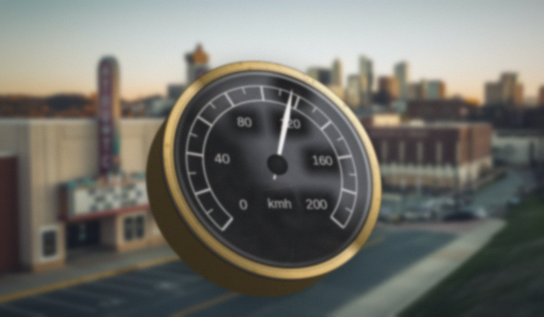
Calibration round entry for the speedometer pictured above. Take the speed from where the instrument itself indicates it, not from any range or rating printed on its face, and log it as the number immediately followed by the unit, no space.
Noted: 115km/h
